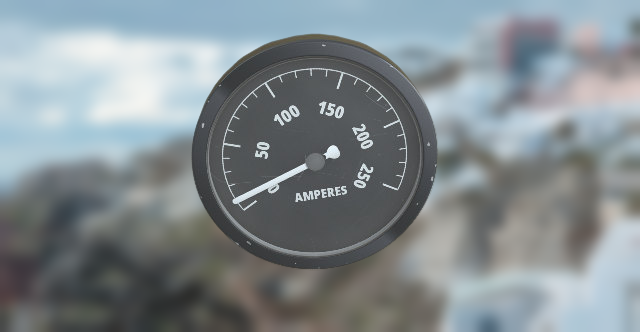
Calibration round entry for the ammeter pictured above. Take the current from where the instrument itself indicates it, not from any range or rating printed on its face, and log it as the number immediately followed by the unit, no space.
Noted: 10A
